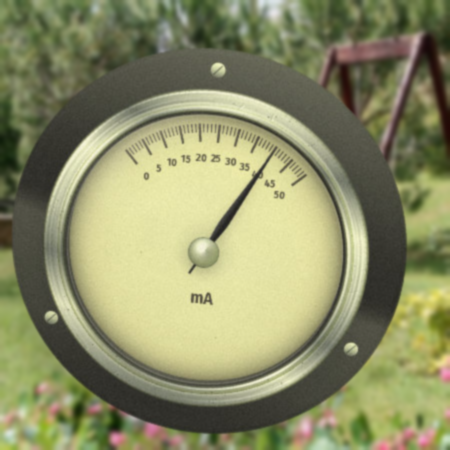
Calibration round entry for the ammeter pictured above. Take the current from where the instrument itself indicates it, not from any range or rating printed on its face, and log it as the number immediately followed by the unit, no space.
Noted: 40mA
